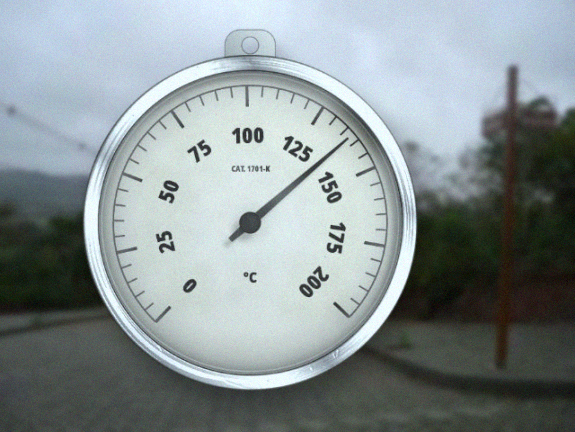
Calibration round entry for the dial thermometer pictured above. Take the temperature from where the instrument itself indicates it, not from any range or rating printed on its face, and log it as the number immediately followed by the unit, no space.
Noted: 137.5°C
